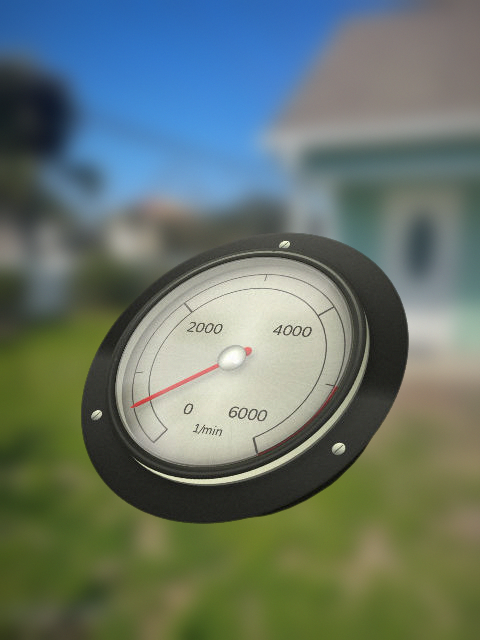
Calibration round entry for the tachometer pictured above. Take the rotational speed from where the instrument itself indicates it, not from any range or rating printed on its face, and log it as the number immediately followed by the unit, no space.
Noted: 500rpm
